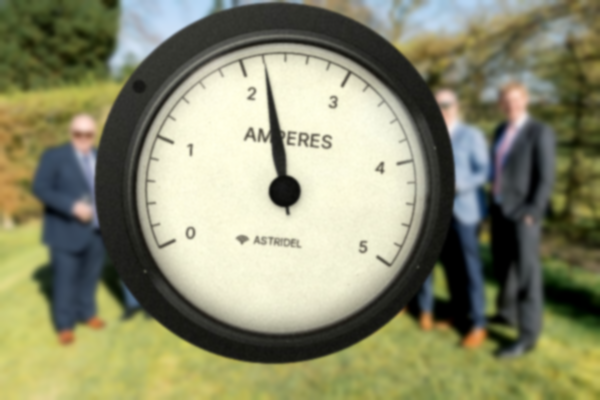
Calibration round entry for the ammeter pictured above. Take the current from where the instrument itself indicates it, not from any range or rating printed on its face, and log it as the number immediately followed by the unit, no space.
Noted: 2.2A
